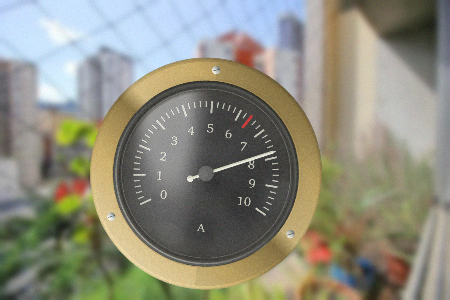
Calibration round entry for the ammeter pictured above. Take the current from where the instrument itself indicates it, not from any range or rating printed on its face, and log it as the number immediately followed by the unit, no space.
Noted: 7.8A
